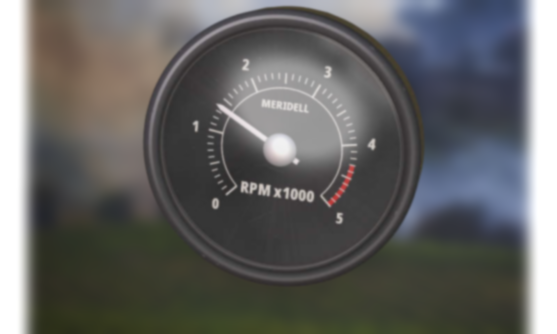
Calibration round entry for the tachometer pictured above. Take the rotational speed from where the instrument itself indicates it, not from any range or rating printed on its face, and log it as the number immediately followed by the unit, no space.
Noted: 1400rpm
